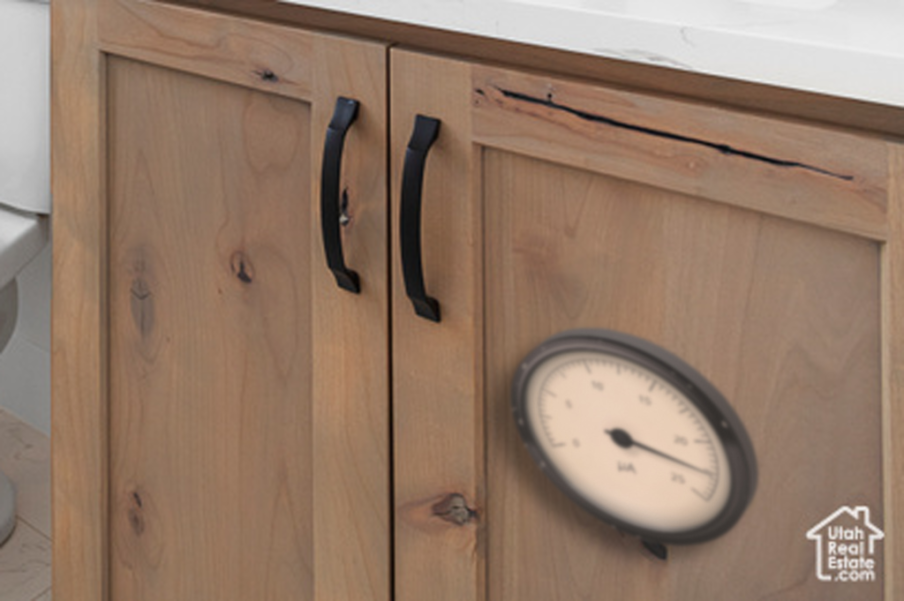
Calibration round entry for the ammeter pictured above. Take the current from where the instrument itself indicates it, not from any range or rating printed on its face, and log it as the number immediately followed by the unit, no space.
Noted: 22.5µA
